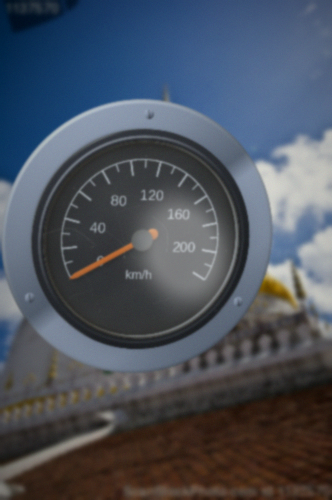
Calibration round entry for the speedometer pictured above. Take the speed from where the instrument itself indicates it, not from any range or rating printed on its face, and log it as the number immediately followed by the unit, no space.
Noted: 0km/h
